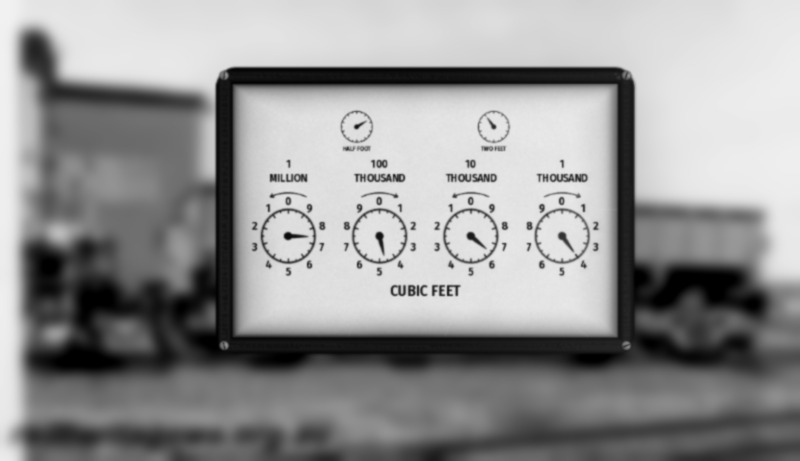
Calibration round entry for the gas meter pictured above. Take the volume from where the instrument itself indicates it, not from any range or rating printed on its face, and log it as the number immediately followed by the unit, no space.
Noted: 746400ft³
